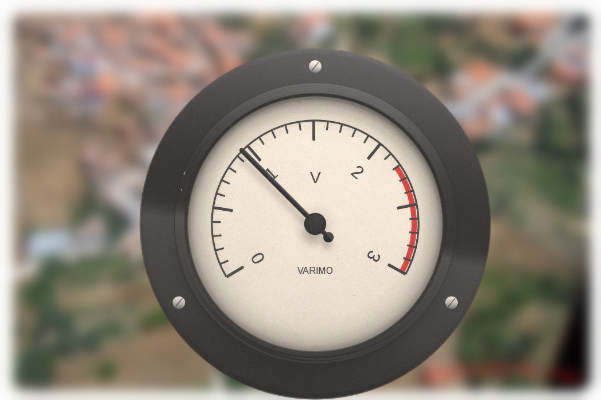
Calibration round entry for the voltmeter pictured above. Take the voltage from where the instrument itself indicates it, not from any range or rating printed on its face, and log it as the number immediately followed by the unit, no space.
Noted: 0.95V
